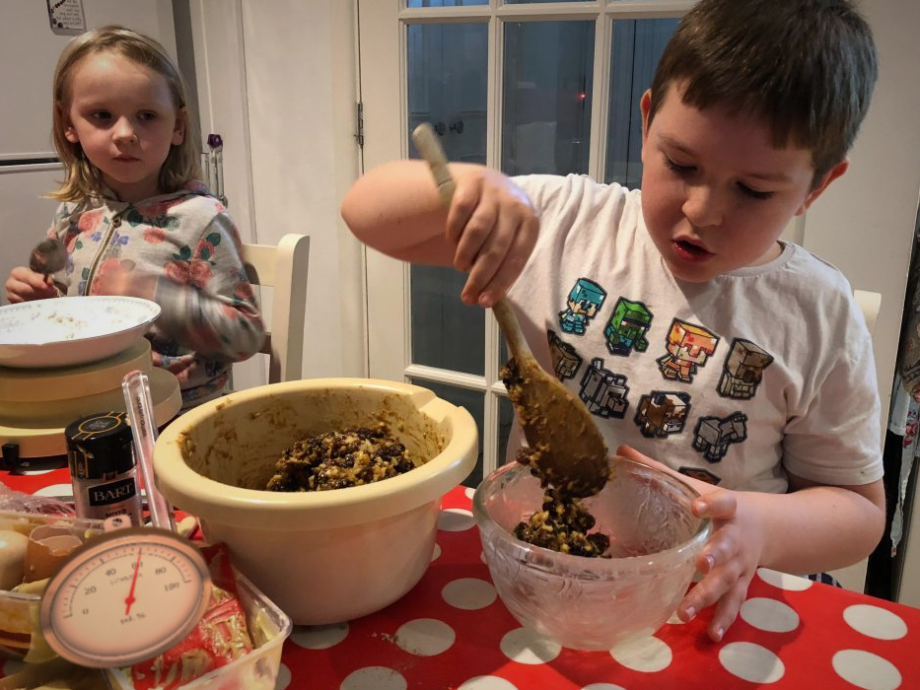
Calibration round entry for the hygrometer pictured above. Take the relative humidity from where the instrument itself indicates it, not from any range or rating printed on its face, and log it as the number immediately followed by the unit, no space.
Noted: 60%
